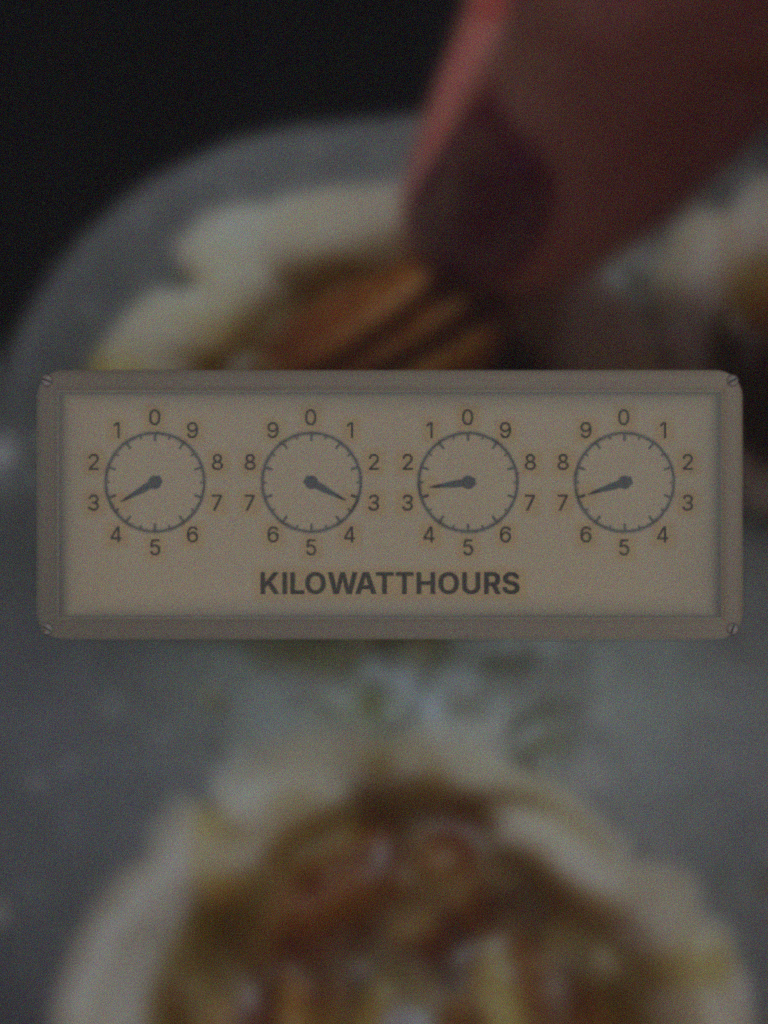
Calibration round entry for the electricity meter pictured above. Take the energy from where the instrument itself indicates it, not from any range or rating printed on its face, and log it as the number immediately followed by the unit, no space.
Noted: 3327kWh
